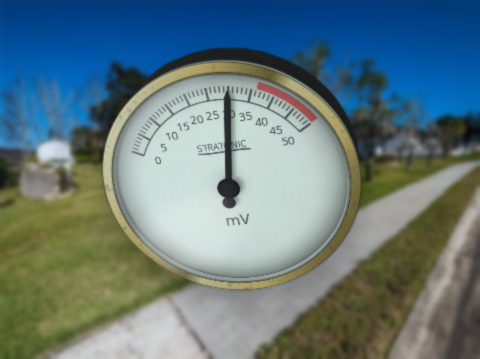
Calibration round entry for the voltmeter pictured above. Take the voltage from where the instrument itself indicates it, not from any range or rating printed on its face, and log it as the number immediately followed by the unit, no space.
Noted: 30mV
